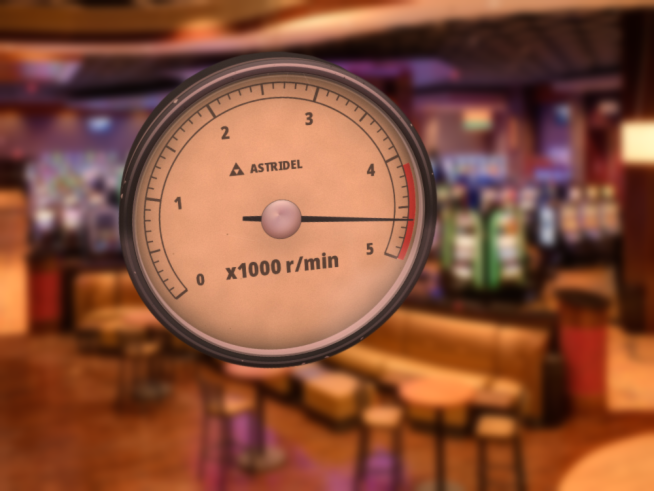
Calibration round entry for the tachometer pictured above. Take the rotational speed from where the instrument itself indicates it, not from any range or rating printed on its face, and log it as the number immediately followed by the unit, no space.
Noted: 4600rpm
